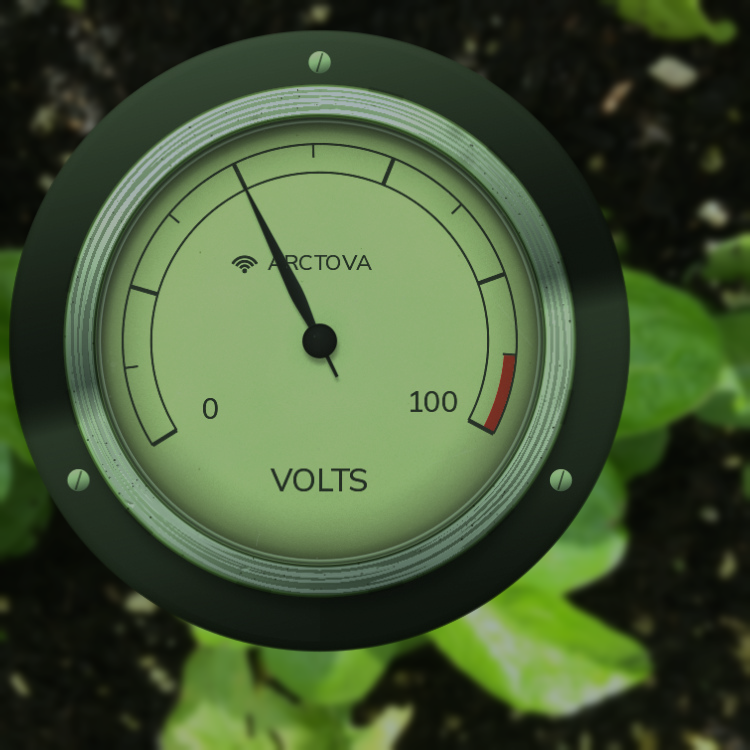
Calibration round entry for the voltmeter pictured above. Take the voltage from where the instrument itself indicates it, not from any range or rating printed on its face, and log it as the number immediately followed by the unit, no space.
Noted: 40V
